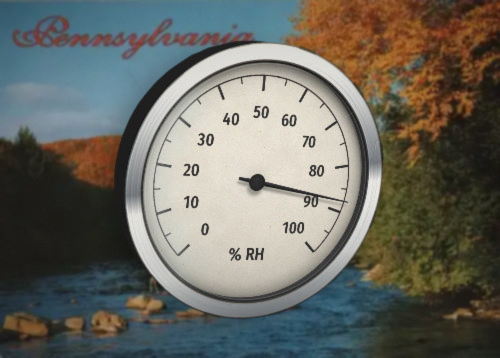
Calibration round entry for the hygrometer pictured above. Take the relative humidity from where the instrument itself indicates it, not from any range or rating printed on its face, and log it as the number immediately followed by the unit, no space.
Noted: 87.5%
